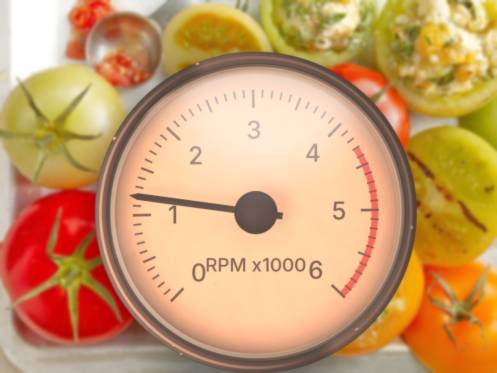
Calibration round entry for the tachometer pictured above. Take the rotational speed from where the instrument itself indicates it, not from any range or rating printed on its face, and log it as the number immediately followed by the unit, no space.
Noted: 1200rpm
